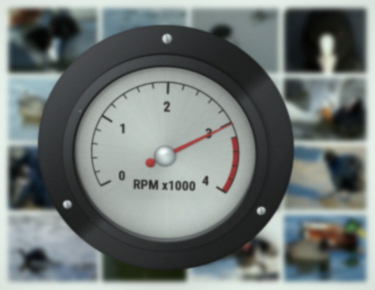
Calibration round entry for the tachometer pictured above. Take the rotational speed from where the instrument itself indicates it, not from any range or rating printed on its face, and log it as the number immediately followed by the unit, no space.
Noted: 3000rpm
